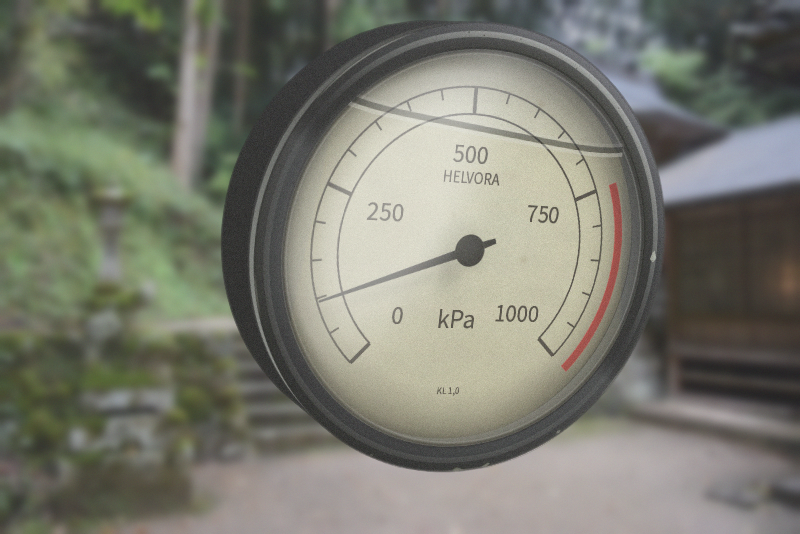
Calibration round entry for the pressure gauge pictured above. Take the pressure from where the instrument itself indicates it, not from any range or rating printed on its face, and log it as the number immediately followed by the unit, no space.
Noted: 100kPa
